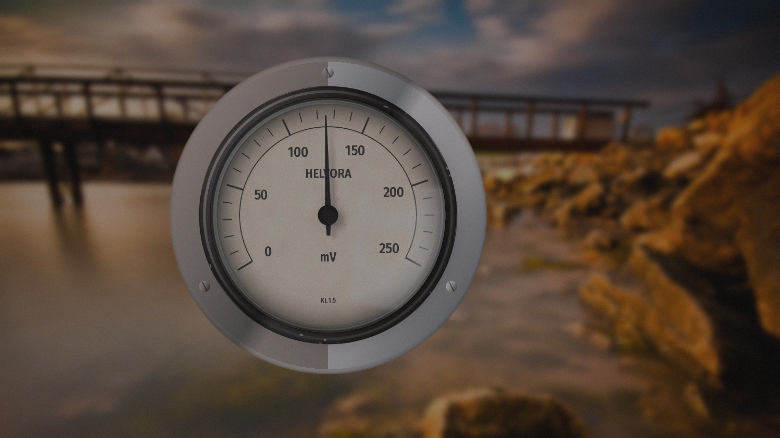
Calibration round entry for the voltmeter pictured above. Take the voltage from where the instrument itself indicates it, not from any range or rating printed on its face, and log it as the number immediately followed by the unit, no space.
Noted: 125mV
